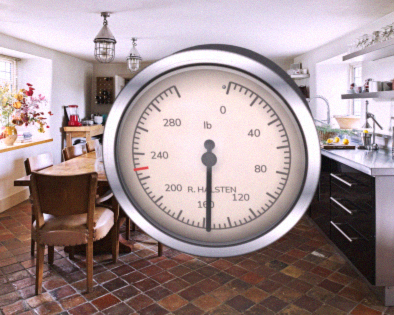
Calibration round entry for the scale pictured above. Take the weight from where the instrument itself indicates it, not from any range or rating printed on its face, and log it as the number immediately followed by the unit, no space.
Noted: 156lb
